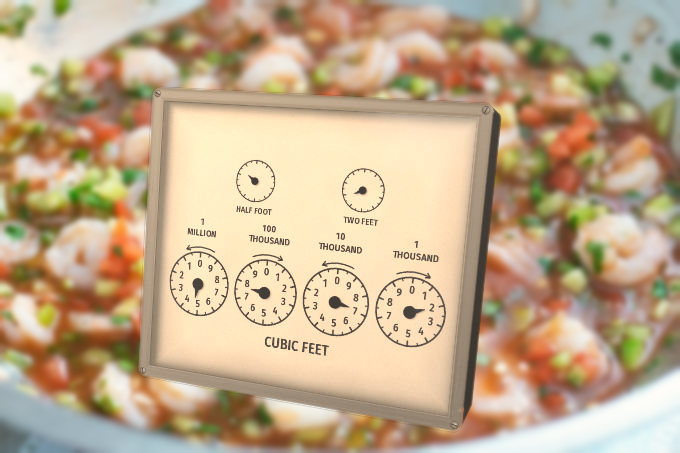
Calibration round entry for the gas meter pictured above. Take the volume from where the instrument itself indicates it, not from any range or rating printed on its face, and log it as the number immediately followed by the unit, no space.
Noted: 477200ft³
